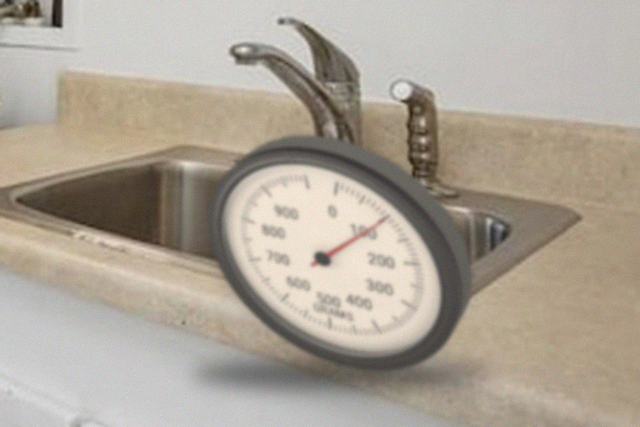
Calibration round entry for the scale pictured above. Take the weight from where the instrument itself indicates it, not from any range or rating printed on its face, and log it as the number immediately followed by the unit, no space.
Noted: 100g
